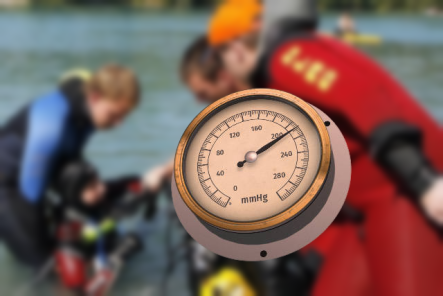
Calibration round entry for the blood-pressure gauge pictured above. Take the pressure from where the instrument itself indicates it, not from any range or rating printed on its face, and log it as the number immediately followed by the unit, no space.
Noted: 210mmHg
